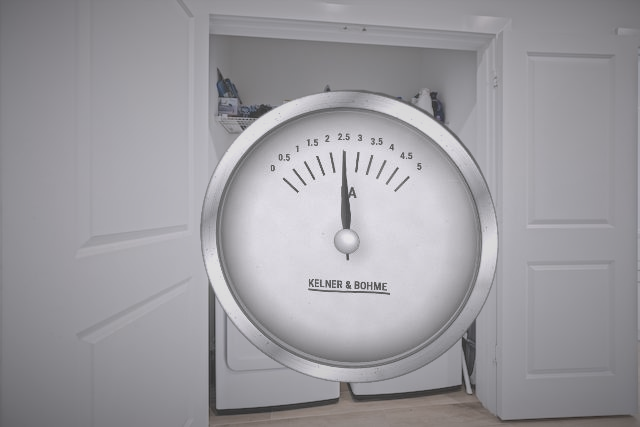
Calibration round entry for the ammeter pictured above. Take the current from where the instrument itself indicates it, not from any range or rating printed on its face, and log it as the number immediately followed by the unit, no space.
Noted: 2.5kA
